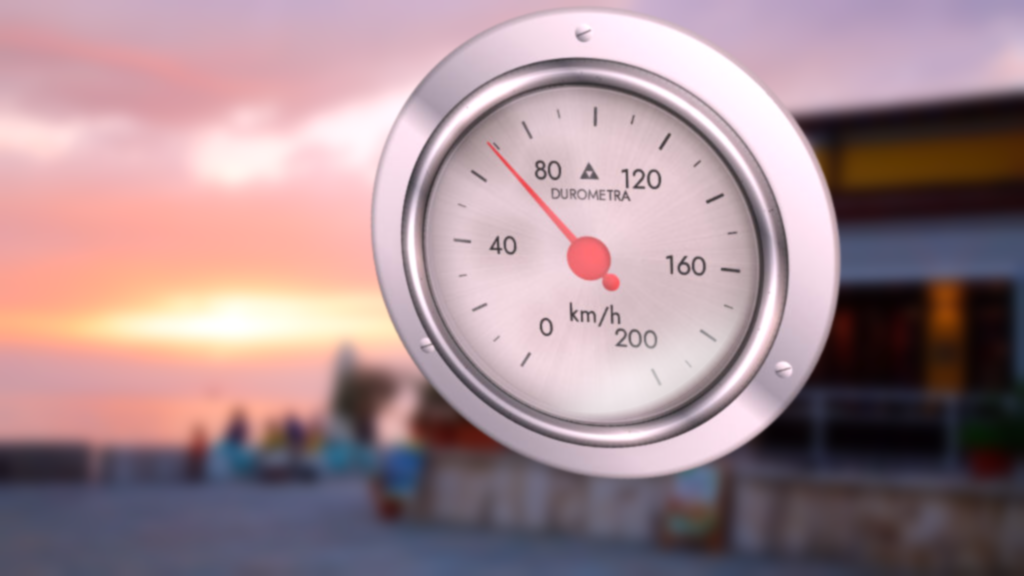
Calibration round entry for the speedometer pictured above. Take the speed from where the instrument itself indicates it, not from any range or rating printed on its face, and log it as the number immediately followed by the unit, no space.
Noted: 70km/h
